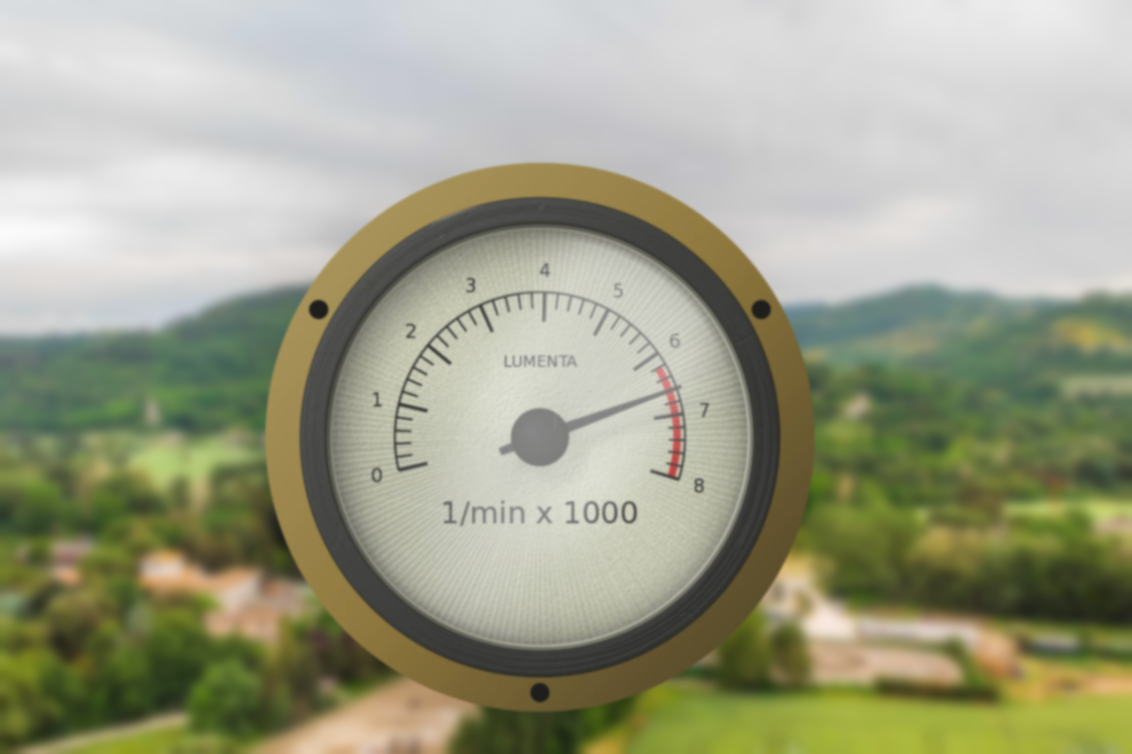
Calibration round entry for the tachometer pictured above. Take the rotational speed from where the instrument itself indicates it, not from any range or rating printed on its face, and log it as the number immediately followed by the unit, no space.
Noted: 6600rpm
